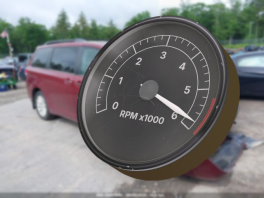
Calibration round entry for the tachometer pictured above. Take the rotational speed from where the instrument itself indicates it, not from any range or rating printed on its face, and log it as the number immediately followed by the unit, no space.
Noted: 5800rpm
